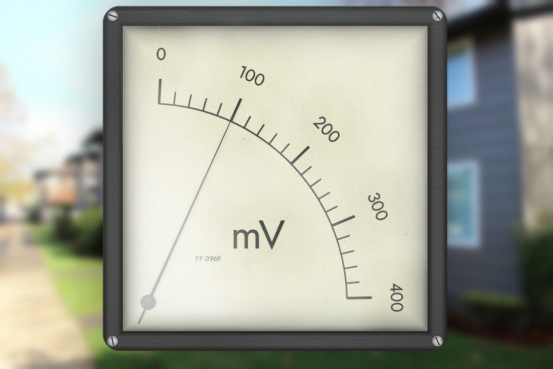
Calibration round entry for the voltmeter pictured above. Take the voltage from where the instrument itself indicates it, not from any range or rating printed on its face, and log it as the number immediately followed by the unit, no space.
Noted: 100mV
